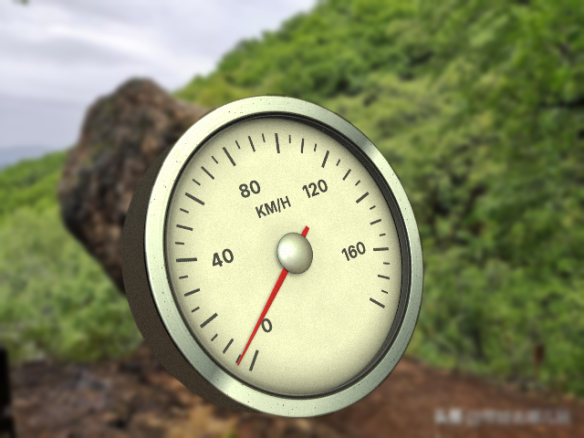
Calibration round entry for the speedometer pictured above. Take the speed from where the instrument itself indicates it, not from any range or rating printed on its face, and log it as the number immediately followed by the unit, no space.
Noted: 5km/h
